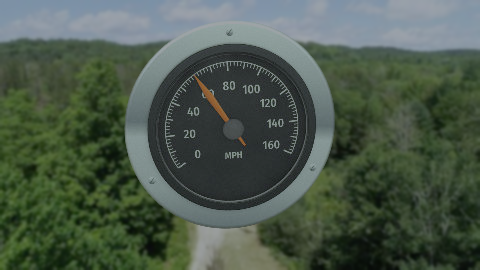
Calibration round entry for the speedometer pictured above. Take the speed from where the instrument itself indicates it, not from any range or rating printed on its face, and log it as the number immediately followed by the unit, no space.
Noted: 60mph
